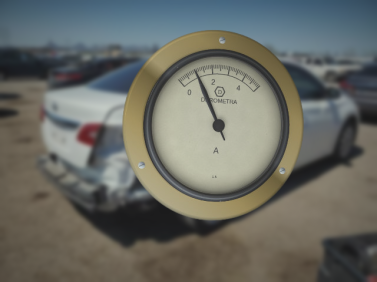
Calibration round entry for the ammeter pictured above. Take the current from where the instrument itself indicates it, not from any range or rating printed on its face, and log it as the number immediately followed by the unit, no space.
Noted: 1A
